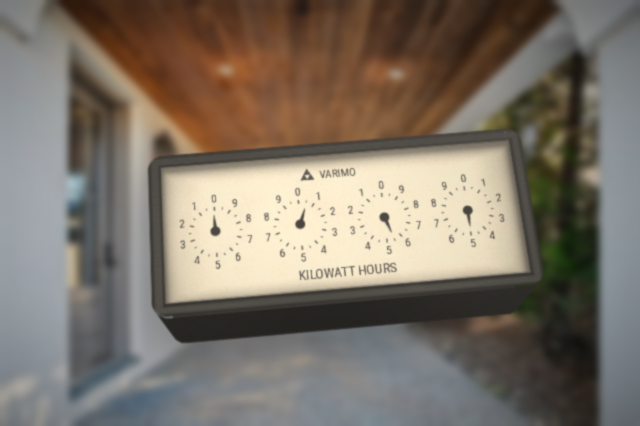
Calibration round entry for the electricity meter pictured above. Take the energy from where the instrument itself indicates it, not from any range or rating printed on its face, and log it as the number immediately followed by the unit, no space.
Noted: 55kWh
